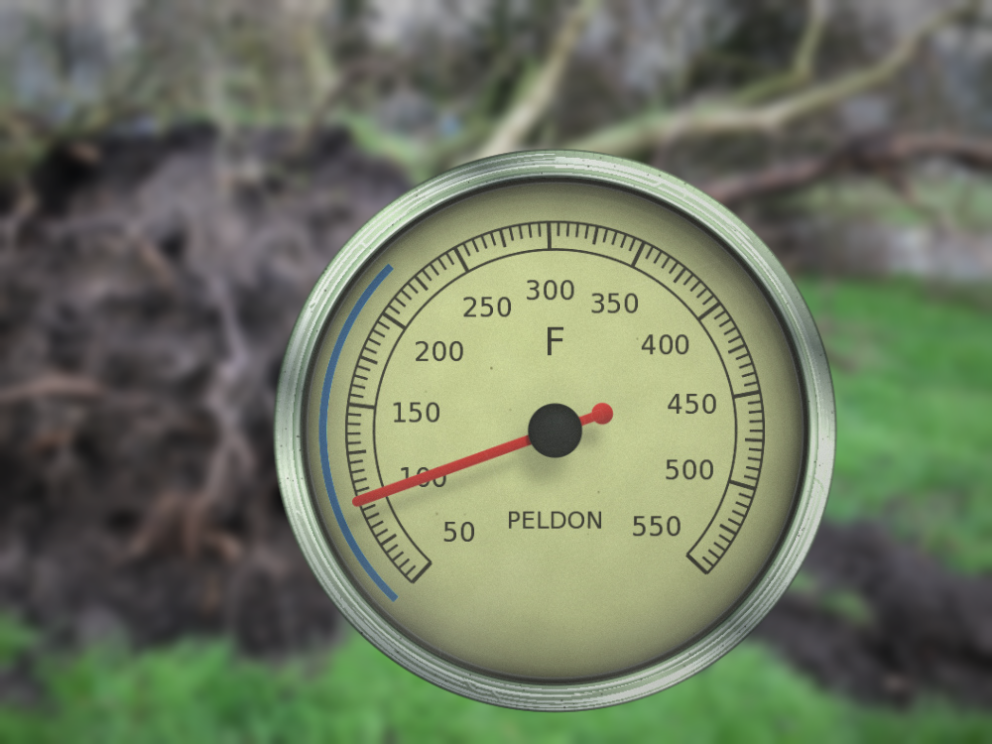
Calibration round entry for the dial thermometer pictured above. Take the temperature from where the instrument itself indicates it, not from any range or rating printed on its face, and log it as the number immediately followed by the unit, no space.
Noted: 100°F
